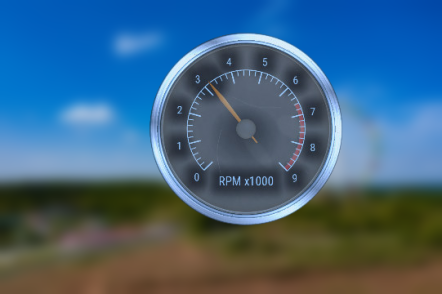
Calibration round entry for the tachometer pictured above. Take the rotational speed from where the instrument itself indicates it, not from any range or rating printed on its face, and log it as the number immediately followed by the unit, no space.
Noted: 3200rpm
